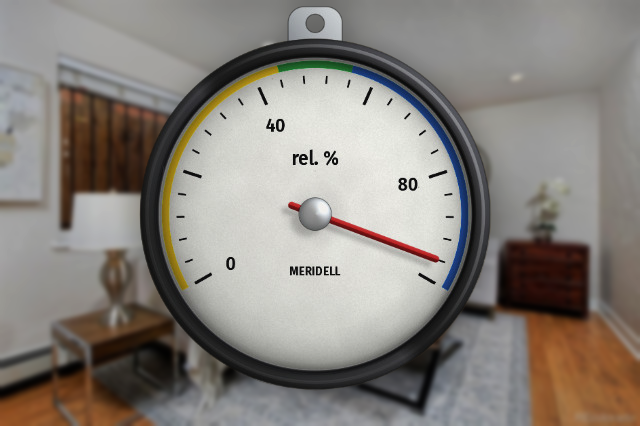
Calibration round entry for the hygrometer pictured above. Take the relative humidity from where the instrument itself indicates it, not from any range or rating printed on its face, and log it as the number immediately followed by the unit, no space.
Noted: 96%
